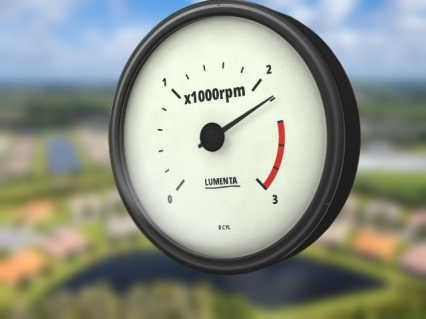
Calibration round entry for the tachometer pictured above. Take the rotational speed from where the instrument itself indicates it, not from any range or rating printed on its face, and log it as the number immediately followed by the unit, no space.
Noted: 2200rpm
